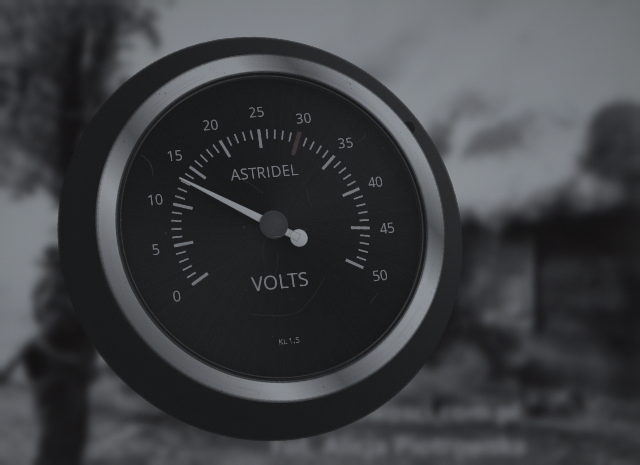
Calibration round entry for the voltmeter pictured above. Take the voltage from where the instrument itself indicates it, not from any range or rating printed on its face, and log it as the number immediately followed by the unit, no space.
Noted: 13V
